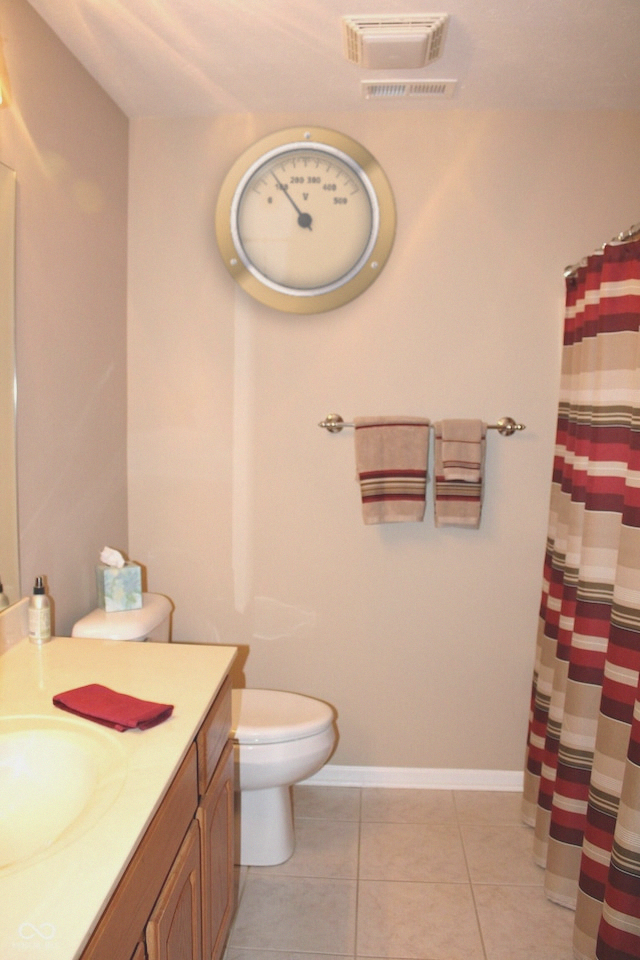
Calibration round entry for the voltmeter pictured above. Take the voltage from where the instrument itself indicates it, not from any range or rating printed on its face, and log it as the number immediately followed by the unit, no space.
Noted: 100V
